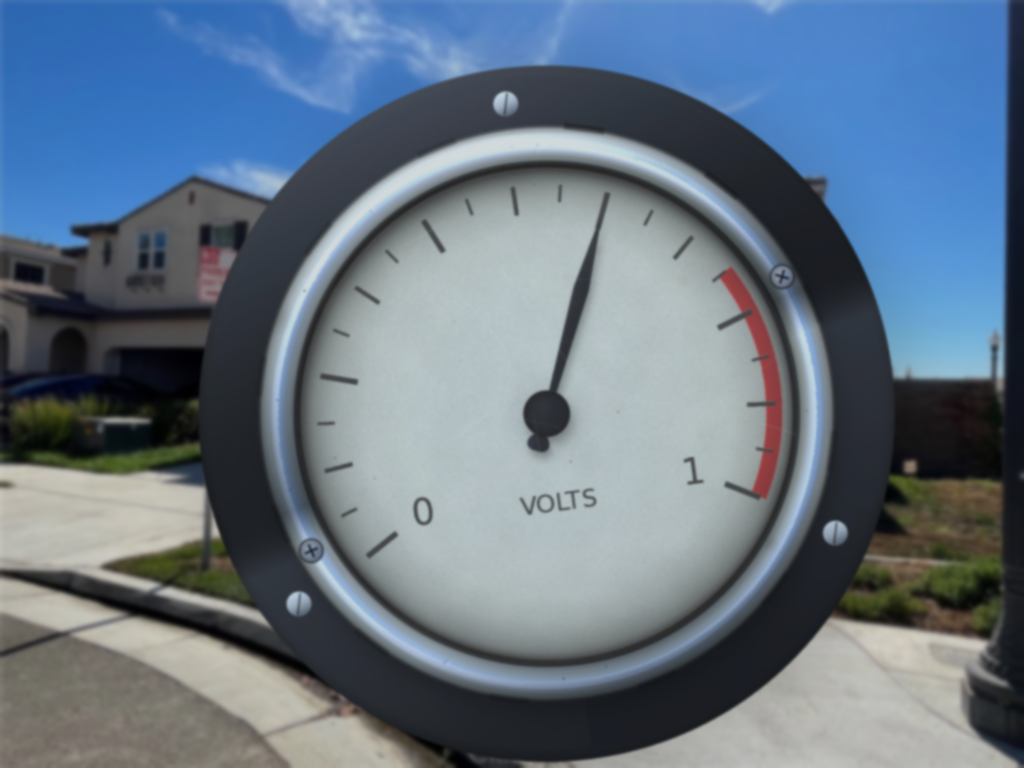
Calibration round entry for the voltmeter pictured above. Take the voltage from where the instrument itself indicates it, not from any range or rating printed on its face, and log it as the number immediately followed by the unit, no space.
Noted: 0.6V
